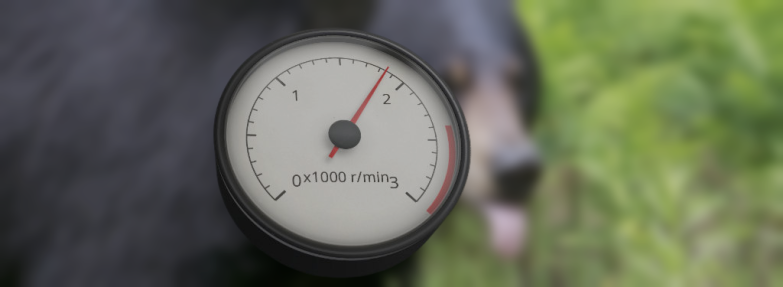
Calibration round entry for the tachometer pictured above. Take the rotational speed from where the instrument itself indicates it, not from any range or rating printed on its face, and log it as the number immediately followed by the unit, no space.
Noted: 1850rpm
